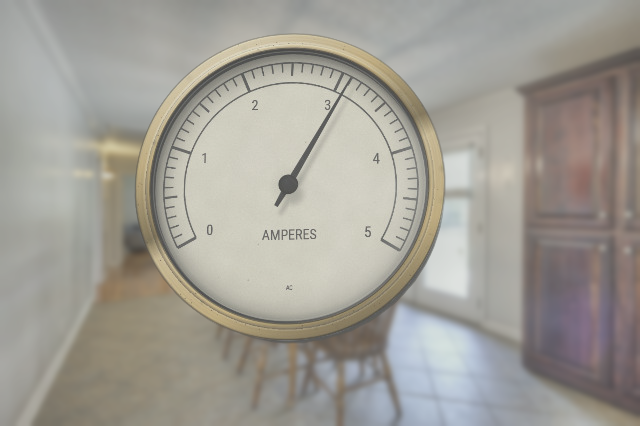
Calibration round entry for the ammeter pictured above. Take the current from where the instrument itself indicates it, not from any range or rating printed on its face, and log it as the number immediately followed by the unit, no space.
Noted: 3.1A
